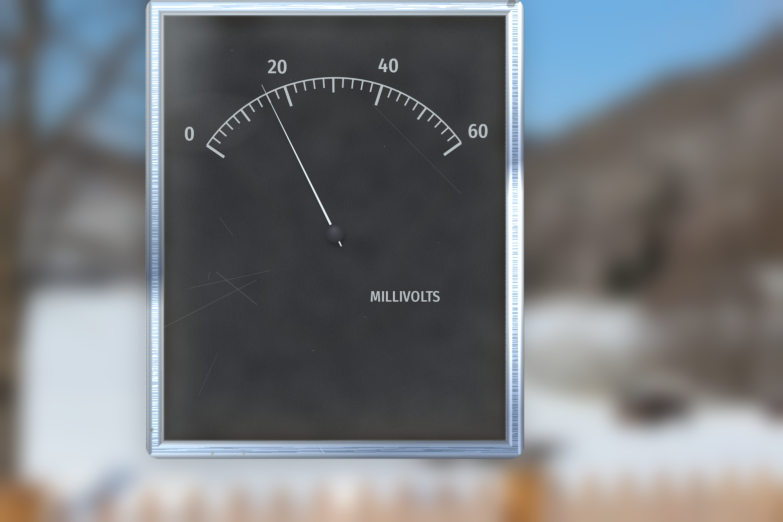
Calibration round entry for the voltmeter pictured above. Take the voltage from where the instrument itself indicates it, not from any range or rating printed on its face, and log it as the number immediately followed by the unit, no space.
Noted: 16mV
